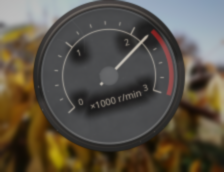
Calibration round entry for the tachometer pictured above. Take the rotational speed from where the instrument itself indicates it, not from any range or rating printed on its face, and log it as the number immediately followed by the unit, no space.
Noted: 2200rpm
